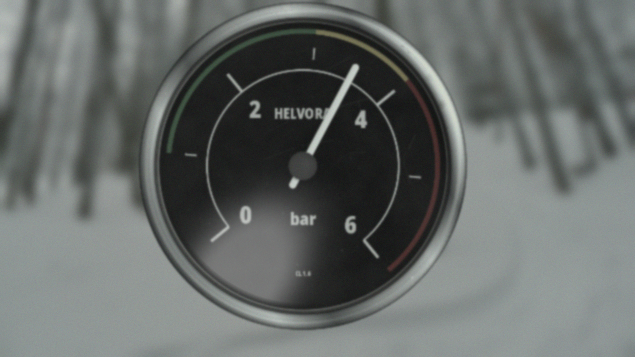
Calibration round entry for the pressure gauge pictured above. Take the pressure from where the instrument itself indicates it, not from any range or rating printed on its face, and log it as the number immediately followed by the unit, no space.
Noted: 3.5bar
